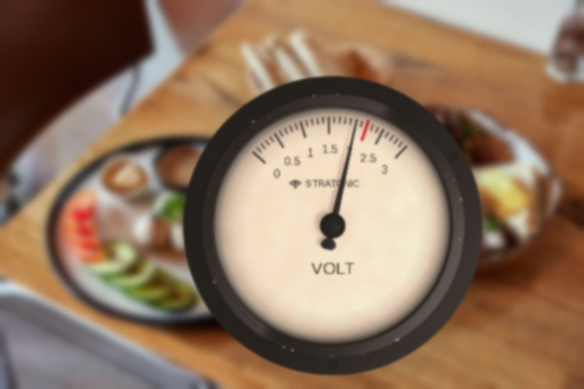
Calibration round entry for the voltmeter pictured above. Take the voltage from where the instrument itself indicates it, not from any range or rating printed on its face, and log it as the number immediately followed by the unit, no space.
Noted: 2V
